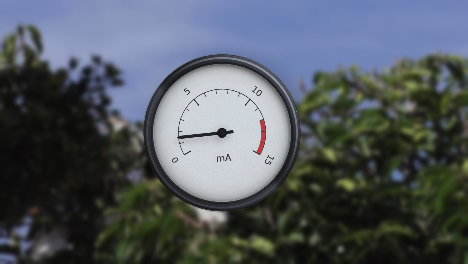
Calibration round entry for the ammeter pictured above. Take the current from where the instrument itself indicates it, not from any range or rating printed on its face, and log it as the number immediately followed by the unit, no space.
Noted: 1.5mA
